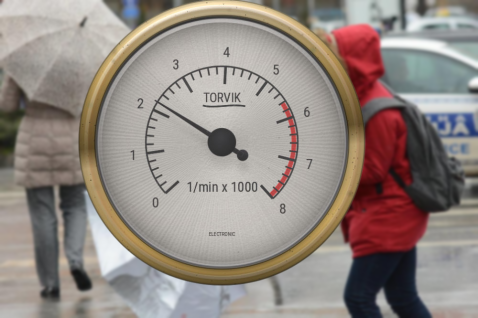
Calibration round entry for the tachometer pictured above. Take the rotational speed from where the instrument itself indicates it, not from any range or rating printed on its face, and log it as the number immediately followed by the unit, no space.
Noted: 2200rpm
